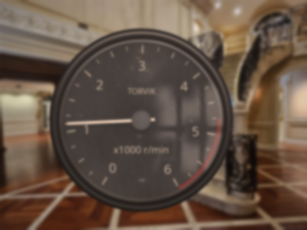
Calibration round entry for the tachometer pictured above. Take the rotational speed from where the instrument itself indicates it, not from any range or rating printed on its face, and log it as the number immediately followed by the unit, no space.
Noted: 1125rpm
